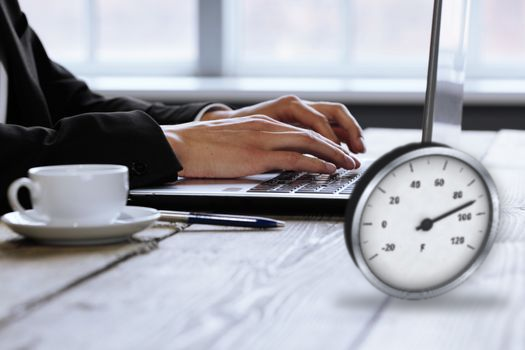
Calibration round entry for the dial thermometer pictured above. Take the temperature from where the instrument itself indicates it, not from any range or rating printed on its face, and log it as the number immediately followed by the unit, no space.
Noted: 90°F
